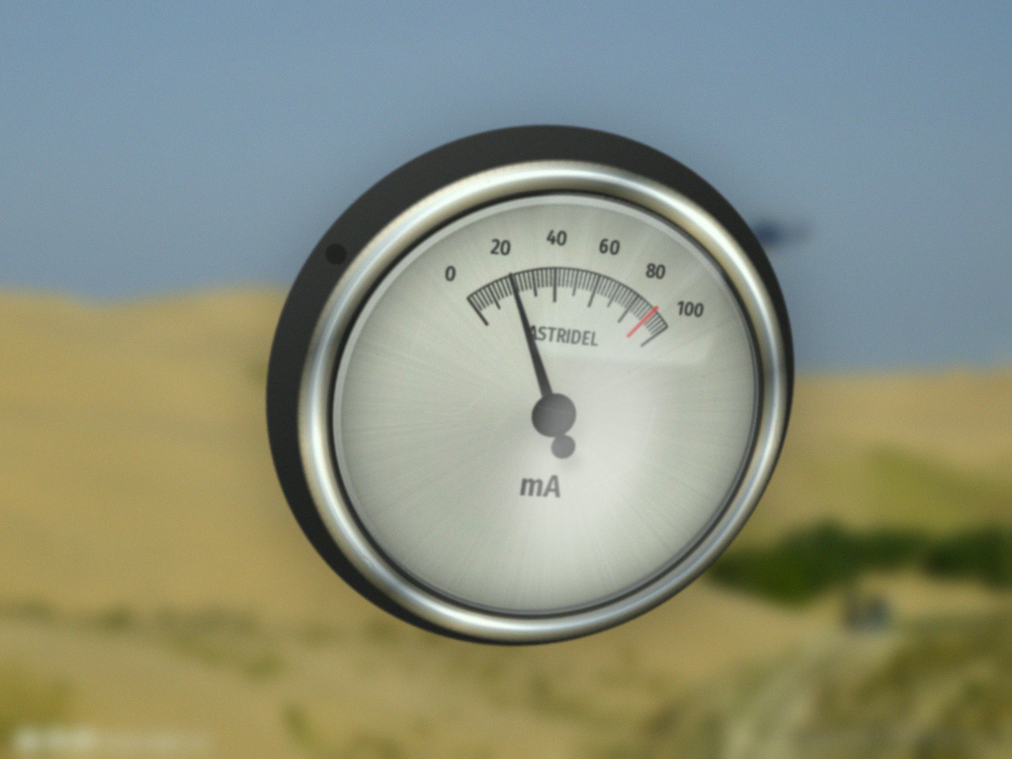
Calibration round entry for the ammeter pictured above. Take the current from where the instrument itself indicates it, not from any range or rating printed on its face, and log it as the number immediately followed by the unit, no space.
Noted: 20mA
